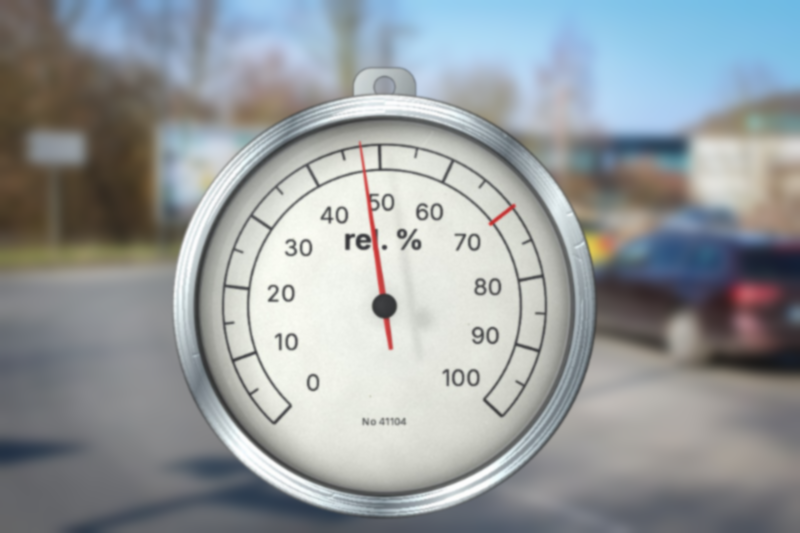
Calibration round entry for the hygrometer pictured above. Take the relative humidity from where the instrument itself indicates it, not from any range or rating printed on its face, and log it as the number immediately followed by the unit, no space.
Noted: 47.5%
